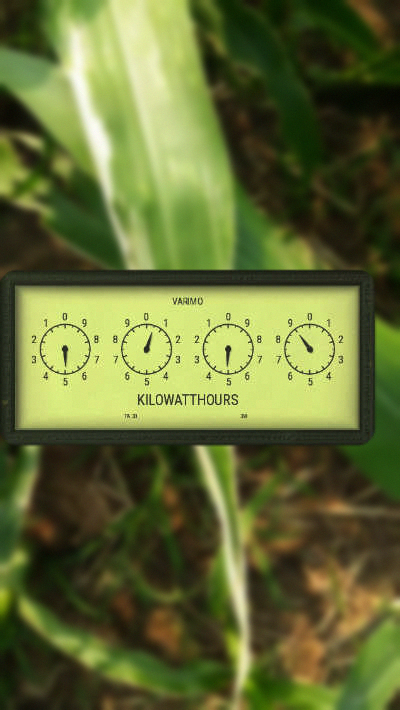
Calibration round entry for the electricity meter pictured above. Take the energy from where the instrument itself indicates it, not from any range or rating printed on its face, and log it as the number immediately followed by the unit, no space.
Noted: 5049kWh
